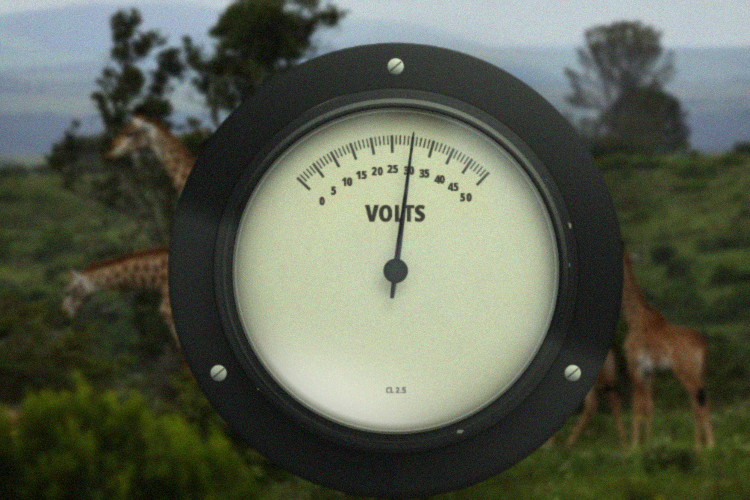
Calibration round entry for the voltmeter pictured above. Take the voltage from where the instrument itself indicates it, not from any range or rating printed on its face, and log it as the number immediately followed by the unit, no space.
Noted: 30V
